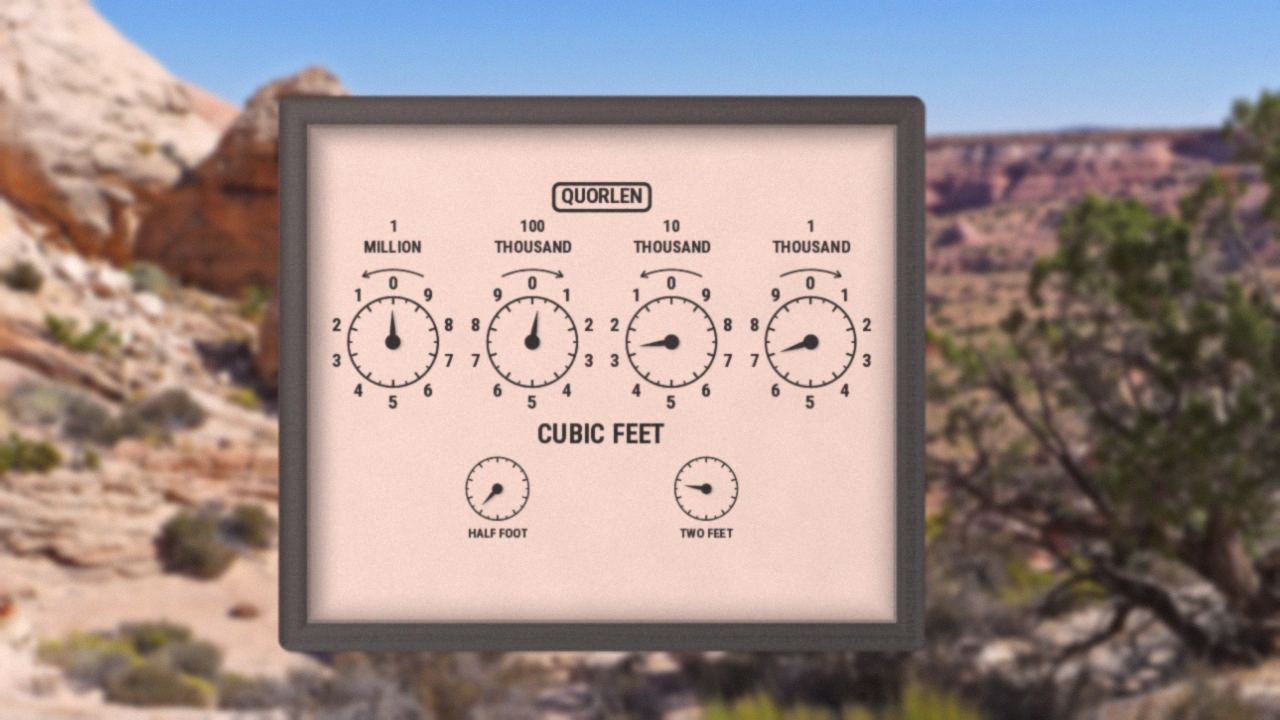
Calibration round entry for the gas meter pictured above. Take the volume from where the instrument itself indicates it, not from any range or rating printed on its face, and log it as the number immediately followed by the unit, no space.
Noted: 2700ft³
